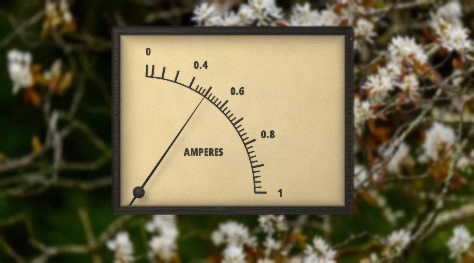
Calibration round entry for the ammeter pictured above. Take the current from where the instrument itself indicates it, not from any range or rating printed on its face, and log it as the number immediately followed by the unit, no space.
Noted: 0.5A
